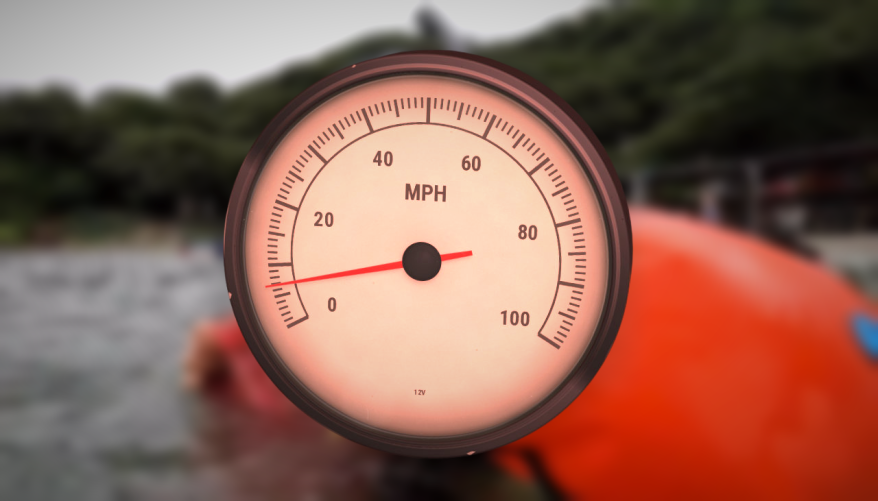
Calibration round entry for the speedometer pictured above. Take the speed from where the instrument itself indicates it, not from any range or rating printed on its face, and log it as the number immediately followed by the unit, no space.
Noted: 7mph
